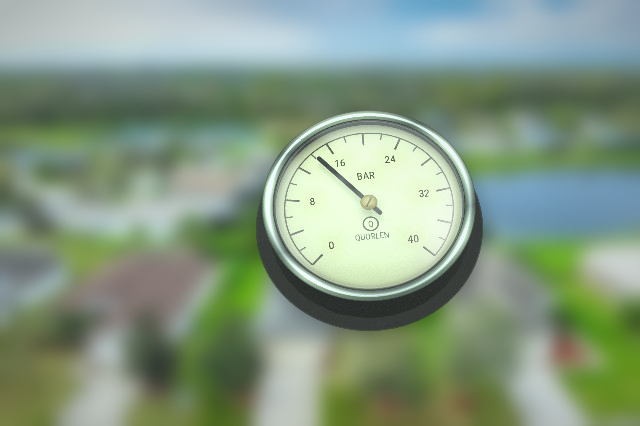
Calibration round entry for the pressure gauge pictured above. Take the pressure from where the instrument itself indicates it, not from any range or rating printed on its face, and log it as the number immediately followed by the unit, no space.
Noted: 14bar
